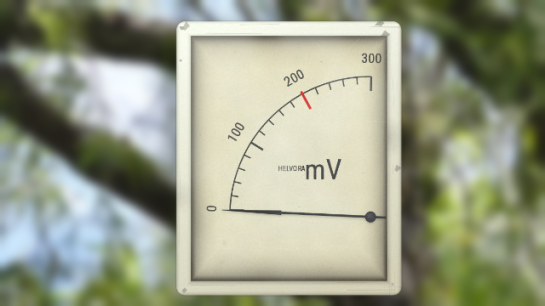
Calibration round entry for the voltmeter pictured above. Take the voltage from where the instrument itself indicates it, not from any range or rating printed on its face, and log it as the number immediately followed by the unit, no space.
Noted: 0mV
